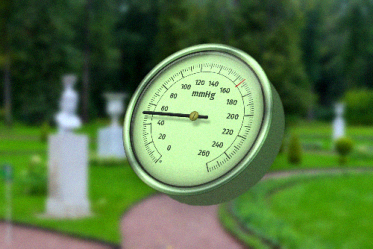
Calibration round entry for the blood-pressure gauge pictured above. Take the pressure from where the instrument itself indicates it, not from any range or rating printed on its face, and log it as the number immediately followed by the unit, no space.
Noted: 50mmHg
